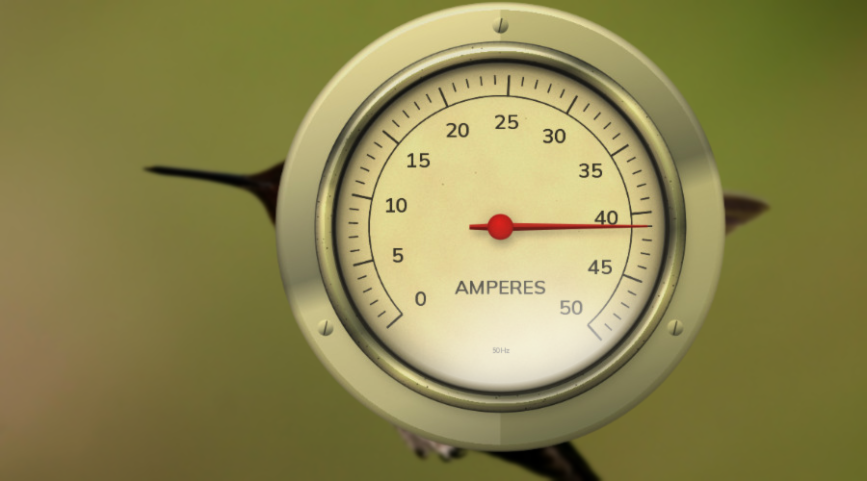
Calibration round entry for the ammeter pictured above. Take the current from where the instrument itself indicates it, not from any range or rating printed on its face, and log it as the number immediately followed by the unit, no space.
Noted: 41A
